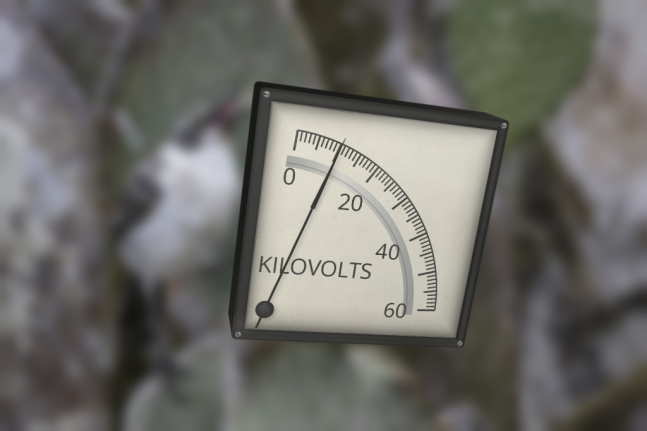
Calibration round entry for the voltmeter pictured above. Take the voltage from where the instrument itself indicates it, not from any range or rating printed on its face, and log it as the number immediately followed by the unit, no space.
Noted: 10kV
